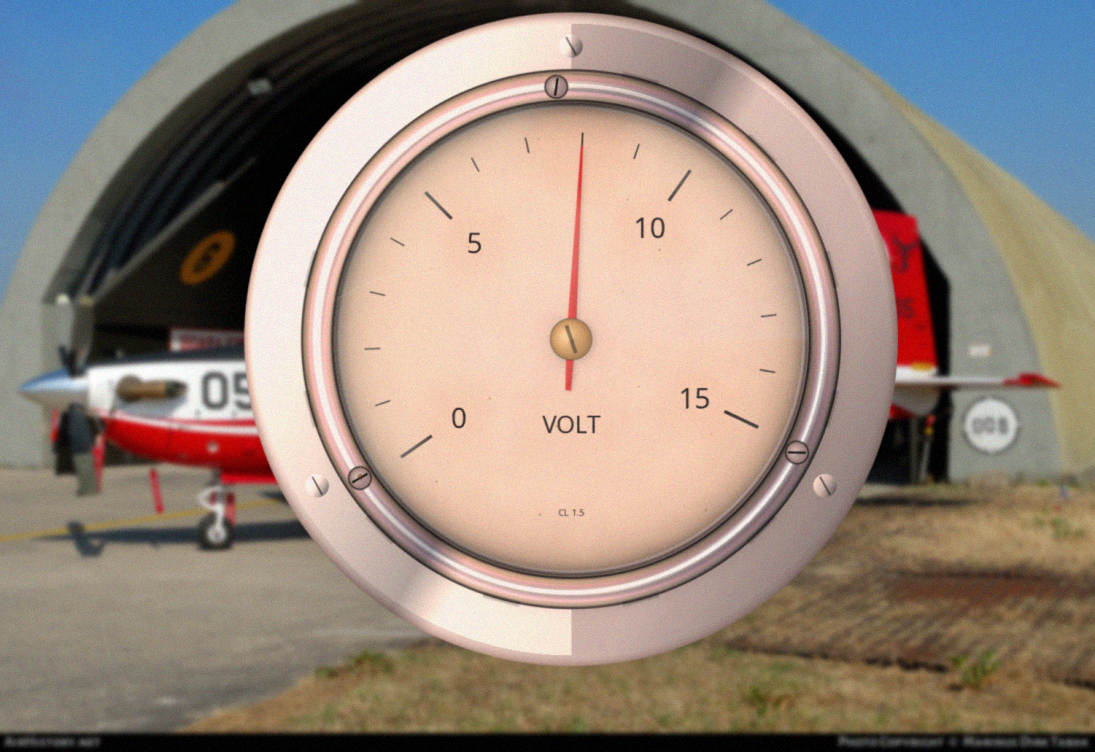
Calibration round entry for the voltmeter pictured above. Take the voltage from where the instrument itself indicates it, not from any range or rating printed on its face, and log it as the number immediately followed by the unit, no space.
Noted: 8V
